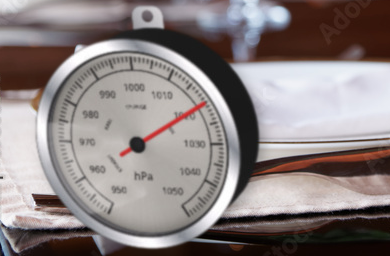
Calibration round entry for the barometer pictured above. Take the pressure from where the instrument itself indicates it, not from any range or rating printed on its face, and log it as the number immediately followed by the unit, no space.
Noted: 1020hPa
